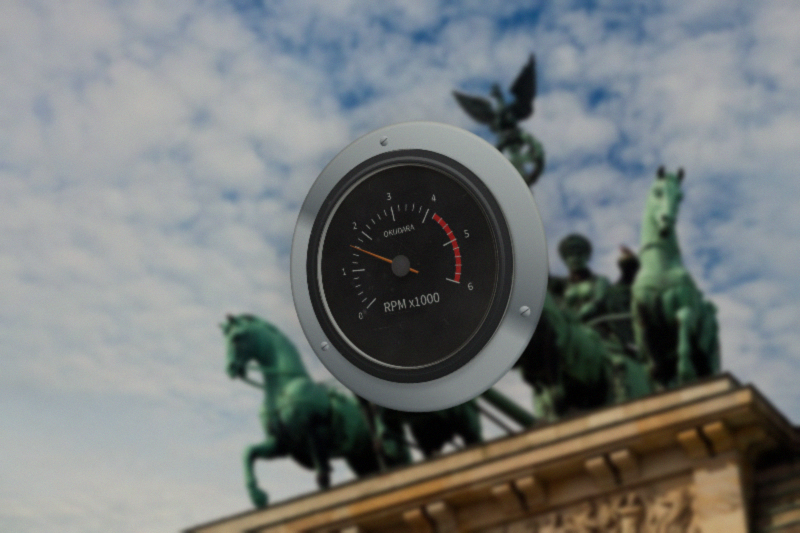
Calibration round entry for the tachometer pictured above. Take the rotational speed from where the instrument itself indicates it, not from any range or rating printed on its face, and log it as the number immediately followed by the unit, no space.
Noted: 1600rpm
